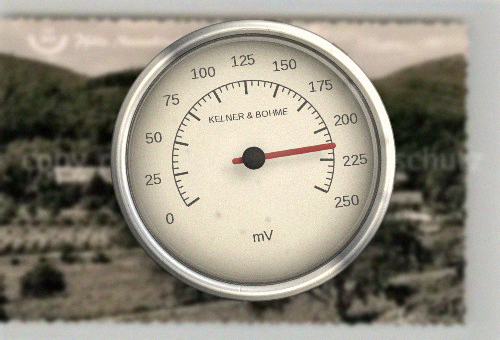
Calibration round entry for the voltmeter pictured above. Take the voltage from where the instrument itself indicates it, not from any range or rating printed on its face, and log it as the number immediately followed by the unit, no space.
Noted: 215mV
